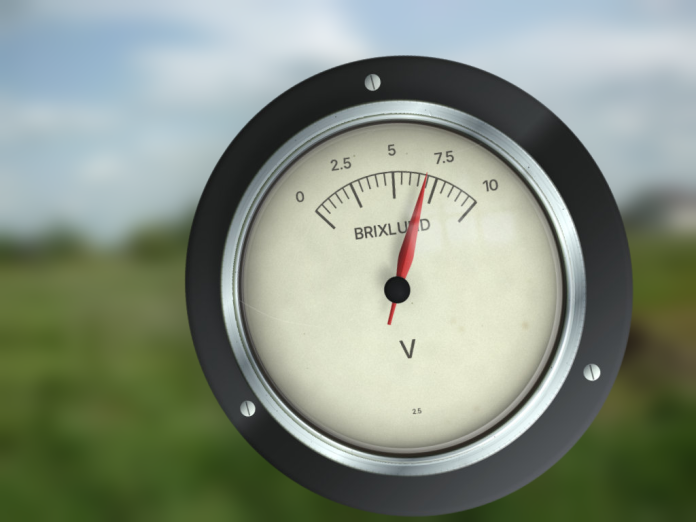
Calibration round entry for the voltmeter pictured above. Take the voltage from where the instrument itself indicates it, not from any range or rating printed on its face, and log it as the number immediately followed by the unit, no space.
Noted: 7V
